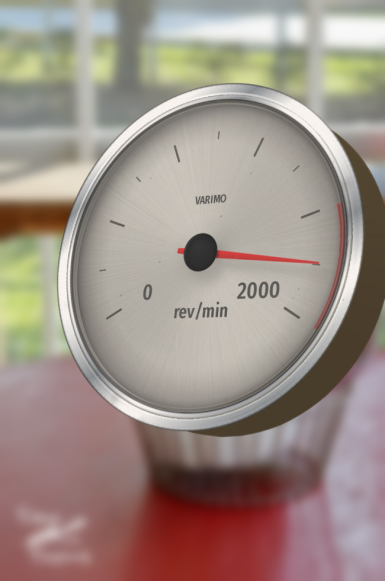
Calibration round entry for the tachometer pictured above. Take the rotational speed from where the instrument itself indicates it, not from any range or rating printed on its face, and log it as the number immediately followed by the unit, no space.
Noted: 1800rpm
